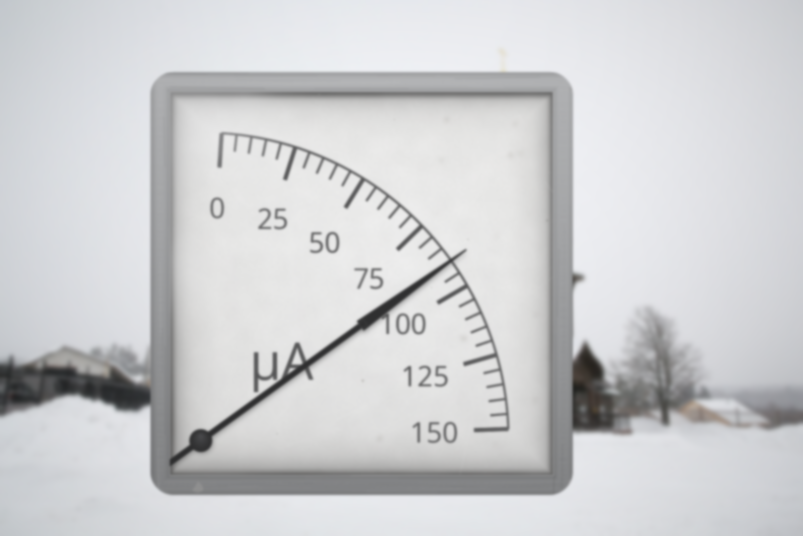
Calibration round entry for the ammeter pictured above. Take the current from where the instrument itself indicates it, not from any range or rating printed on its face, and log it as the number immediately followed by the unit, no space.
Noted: 90µA
